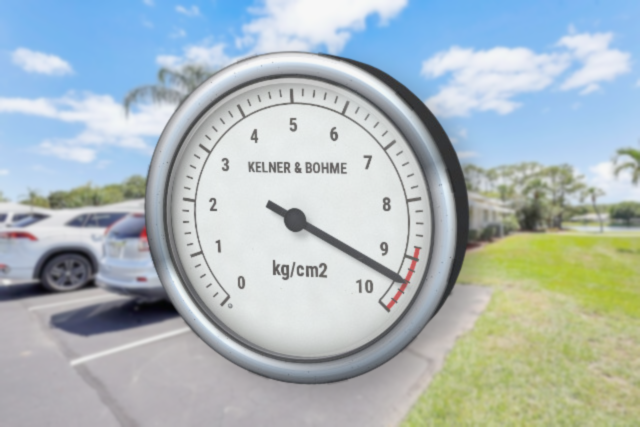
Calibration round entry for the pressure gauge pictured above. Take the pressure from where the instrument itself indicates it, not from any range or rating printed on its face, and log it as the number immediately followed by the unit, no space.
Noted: 9.4kg/cm²
